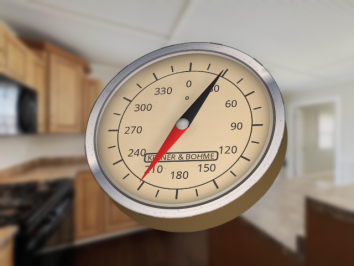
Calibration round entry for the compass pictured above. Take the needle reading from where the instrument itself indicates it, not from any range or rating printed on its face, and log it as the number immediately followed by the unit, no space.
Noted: 210°
